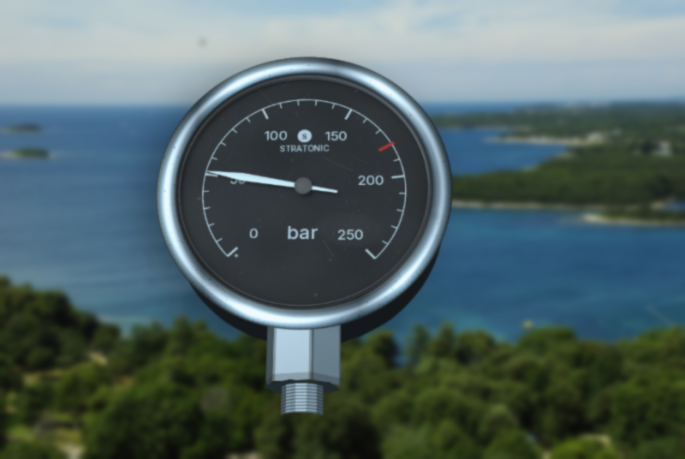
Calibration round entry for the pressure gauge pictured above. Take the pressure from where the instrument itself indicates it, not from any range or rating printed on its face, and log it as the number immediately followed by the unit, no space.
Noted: 50bar
